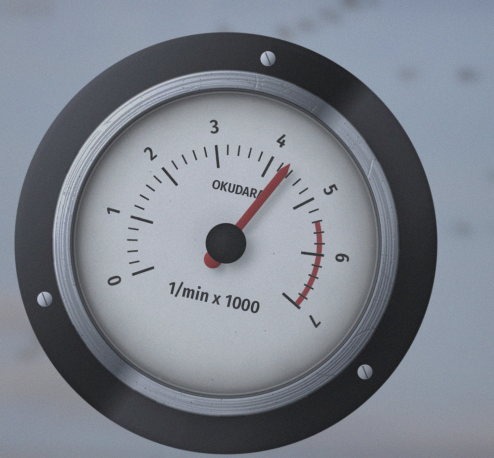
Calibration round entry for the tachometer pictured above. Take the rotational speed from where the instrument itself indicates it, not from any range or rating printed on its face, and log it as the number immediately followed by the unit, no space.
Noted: 4300rpm
